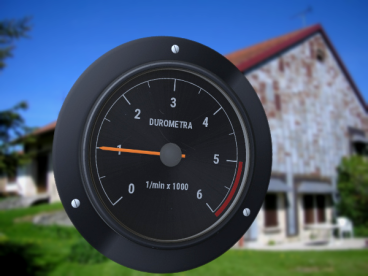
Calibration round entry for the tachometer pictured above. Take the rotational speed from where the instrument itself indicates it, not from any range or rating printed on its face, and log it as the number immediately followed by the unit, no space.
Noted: 1000rpm
